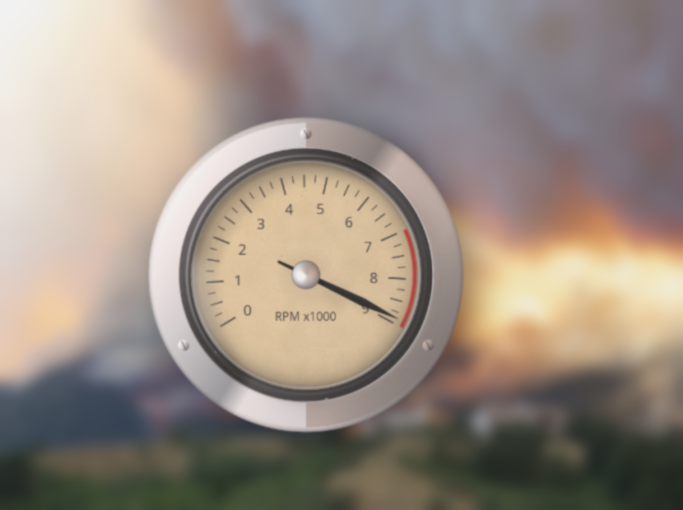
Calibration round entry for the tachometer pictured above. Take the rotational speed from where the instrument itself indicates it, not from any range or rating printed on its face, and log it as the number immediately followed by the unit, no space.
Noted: 8875rpm
